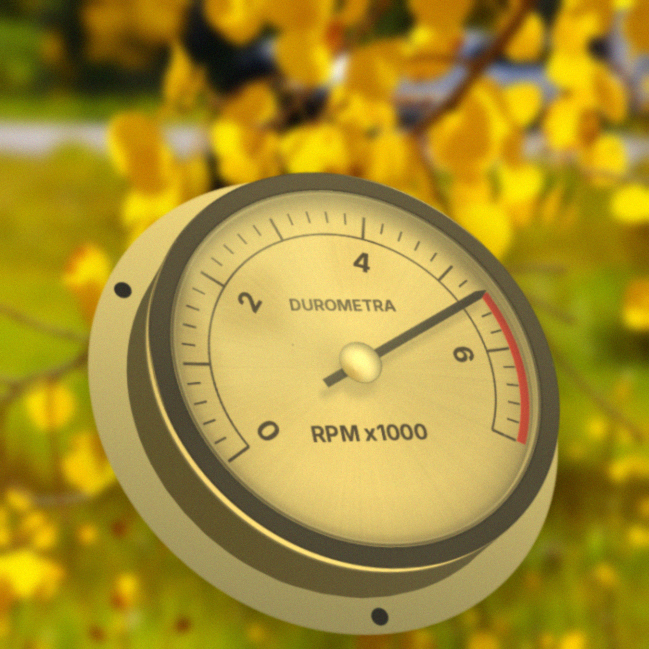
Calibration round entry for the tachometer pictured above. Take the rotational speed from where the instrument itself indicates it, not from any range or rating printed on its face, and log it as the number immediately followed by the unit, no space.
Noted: 5400rpm
